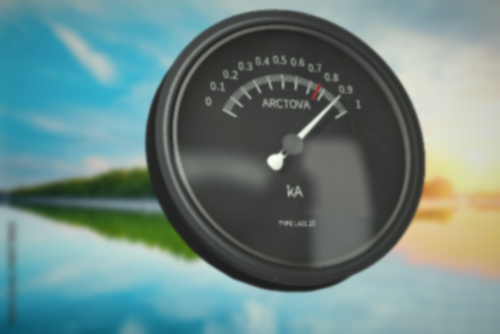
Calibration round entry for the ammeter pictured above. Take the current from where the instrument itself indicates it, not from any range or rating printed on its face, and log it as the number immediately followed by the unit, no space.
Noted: 0.9kA
